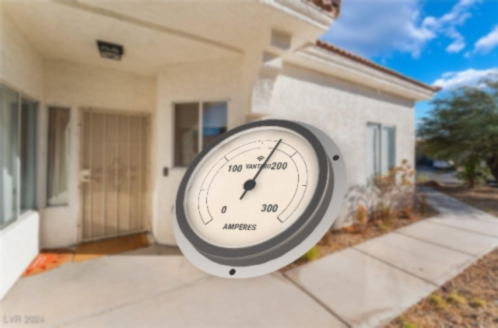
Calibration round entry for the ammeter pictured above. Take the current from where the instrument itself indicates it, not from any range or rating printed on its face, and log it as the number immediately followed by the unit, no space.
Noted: 175A
